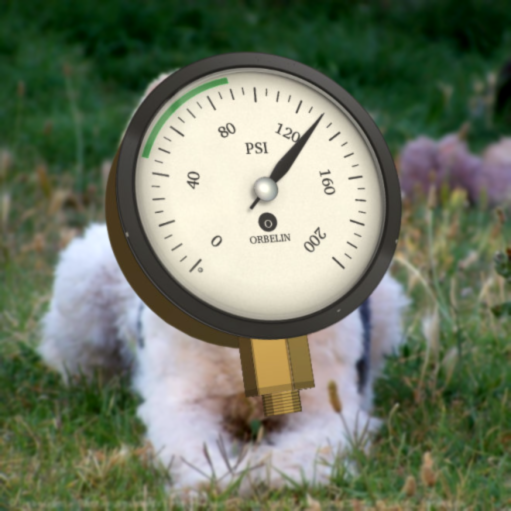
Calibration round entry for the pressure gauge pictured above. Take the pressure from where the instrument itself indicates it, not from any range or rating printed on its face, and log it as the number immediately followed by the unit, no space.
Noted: 130psi
